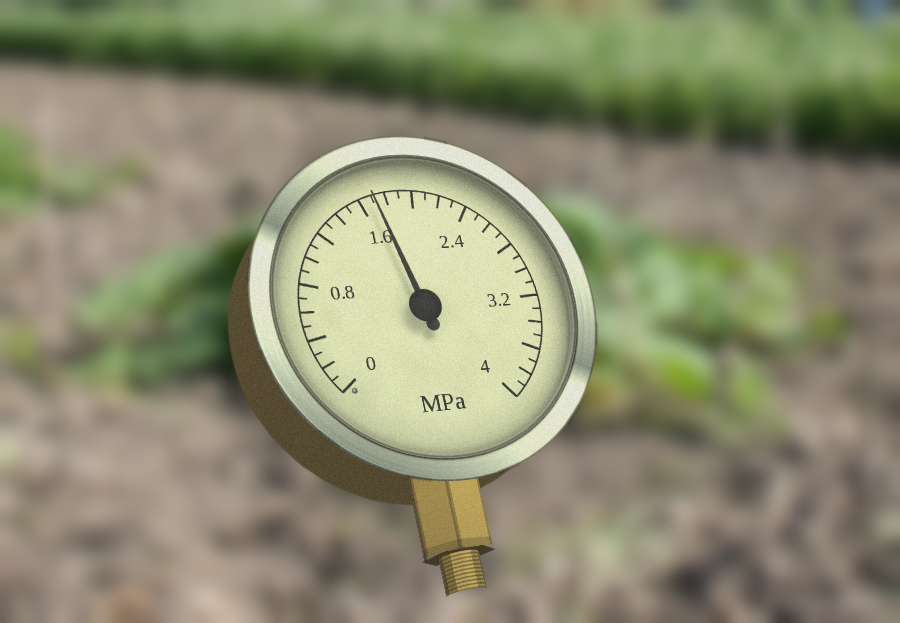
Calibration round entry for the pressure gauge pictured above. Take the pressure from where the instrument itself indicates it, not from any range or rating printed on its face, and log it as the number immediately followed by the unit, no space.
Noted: 1.7MPa
